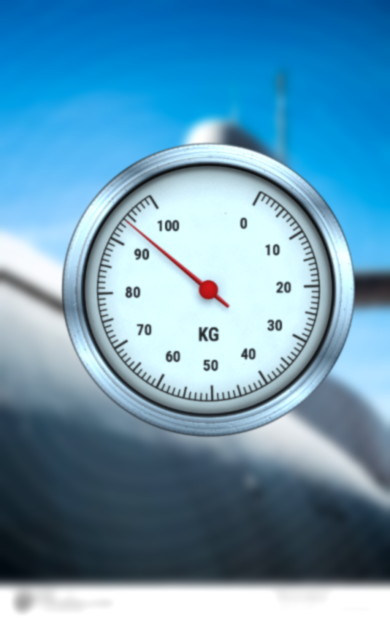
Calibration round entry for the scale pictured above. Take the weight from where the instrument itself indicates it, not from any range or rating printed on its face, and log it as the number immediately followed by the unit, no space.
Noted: 94kg
